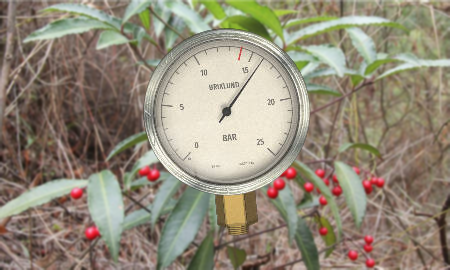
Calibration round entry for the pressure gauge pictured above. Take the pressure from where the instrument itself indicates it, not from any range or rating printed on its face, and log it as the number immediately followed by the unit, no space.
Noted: 16bar
